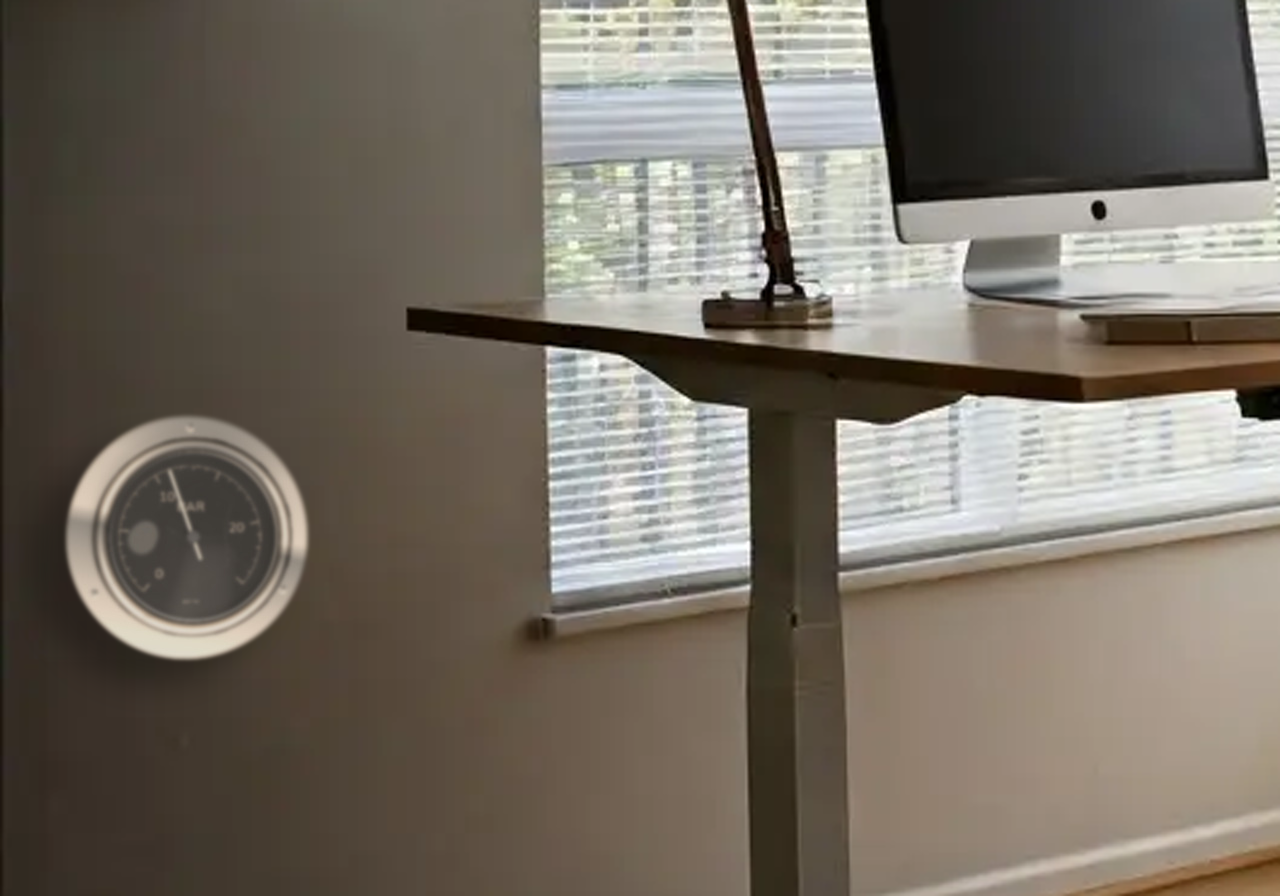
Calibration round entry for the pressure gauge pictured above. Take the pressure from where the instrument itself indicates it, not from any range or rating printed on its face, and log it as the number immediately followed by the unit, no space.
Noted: 11bar
